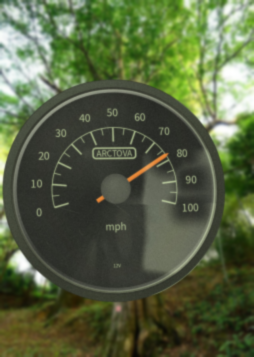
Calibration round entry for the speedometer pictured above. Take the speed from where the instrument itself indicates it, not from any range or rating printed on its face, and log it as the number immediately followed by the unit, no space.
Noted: 77.5mph
